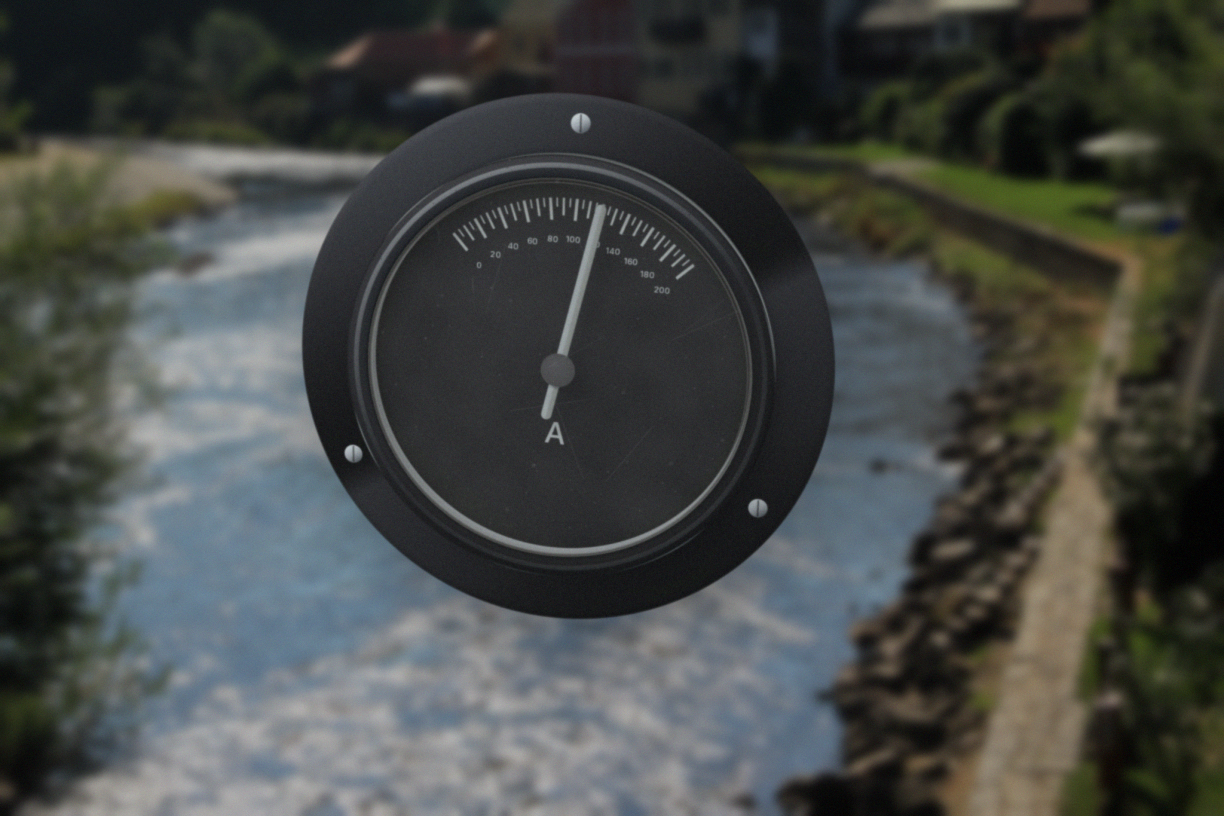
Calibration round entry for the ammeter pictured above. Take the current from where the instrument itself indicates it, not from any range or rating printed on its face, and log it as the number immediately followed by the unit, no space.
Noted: 120A
